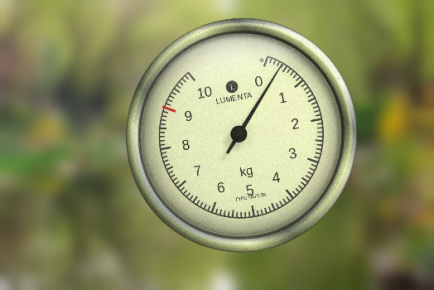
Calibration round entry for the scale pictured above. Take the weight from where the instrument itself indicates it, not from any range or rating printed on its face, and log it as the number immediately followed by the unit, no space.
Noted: 0.4kg
